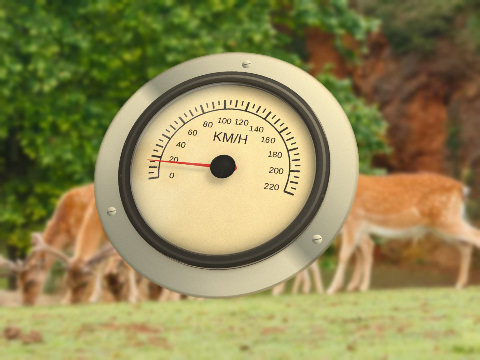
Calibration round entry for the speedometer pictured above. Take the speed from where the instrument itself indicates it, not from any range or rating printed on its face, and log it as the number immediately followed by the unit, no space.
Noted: 15km/h
